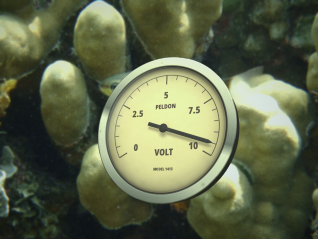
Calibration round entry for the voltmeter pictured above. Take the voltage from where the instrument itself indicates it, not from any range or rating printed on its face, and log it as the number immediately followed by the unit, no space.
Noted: 9.5V
